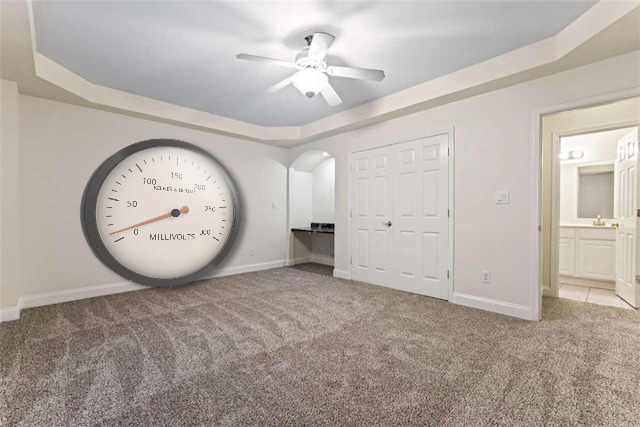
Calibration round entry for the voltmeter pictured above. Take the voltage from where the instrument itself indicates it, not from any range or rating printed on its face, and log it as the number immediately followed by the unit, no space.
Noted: 10mV
